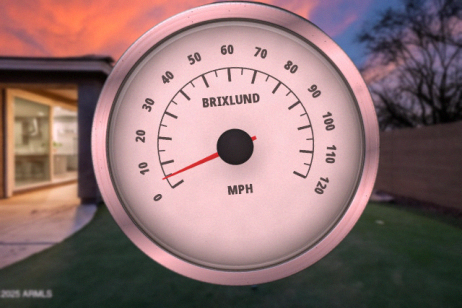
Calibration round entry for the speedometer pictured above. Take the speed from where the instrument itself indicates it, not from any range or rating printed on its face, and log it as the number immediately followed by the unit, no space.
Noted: 5mph
